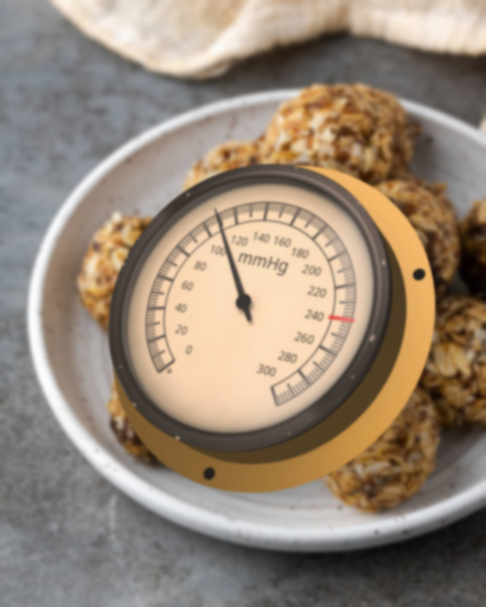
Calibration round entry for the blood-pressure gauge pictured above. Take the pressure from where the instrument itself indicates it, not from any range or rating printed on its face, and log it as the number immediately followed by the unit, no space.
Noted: 110mmHg
